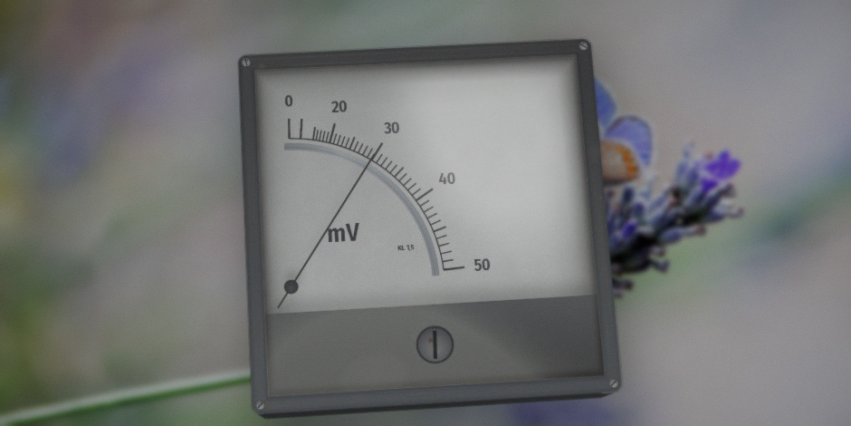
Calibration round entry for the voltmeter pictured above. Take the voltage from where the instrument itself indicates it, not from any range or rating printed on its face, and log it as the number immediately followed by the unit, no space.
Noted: 30mV
